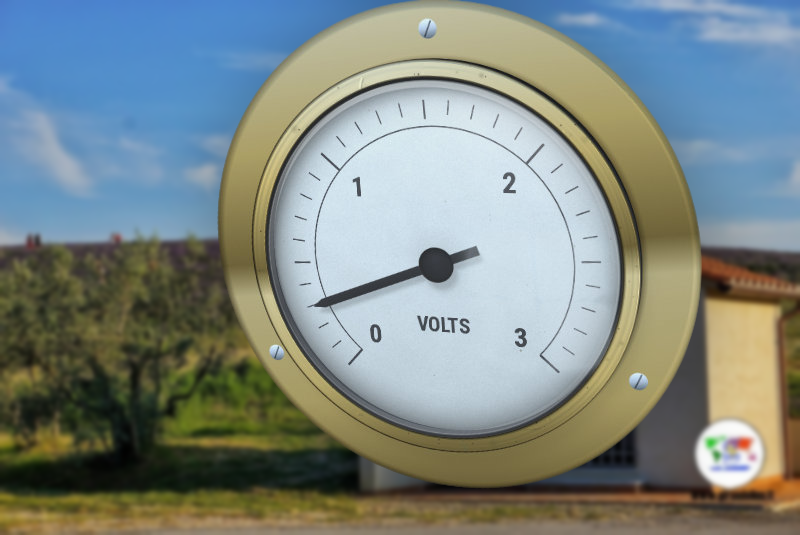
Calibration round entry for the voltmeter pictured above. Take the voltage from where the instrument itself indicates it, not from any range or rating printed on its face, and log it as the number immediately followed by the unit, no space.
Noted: 0.3V
